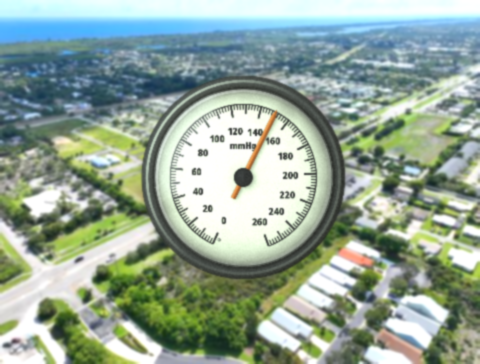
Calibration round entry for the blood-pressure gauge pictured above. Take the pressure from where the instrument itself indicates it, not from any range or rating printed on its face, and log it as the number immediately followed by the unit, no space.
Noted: 150mmHg
